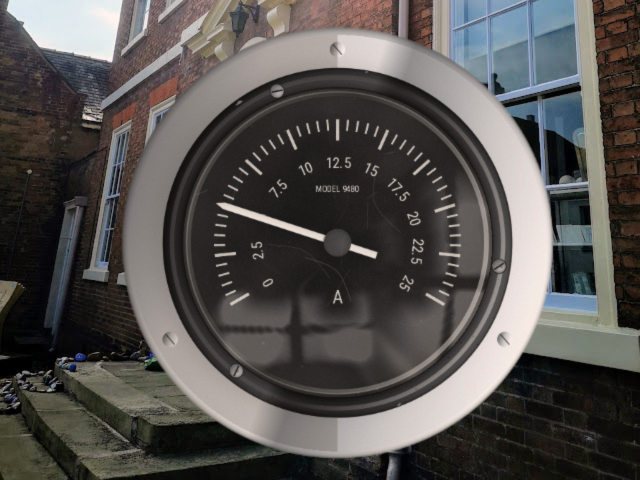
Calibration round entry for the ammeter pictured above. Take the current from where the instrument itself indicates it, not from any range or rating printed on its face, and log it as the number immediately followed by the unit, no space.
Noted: 5A
